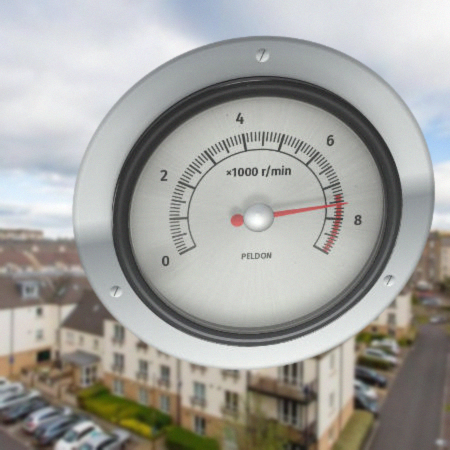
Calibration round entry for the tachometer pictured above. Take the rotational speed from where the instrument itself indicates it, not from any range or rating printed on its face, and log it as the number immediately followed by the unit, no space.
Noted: 7500rpm
